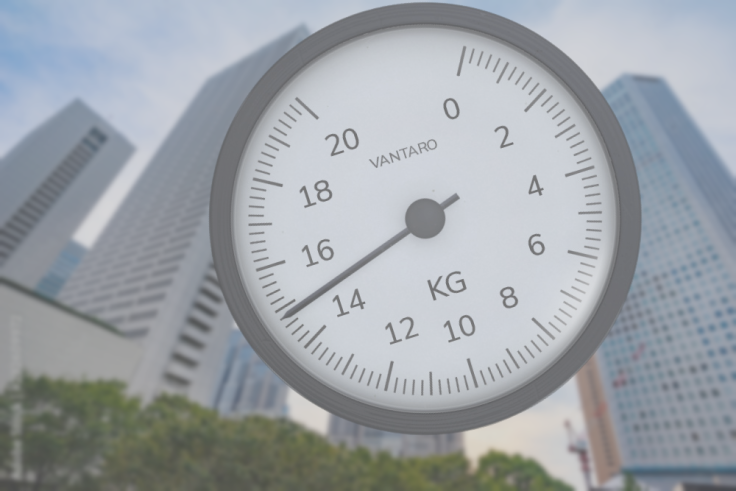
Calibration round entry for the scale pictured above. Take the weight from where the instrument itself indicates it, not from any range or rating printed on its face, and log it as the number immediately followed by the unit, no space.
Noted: 14.8kg
